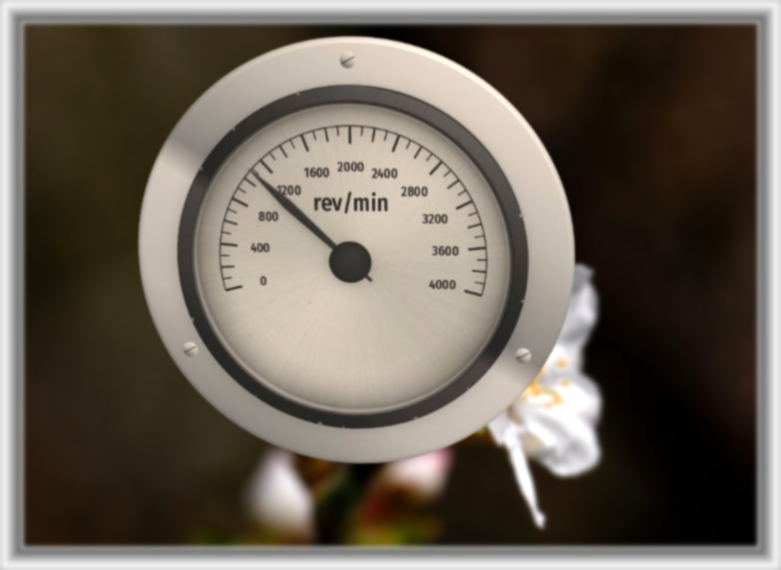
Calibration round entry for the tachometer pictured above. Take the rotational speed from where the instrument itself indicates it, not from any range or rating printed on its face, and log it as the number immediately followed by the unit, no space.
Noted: 1100rpm
